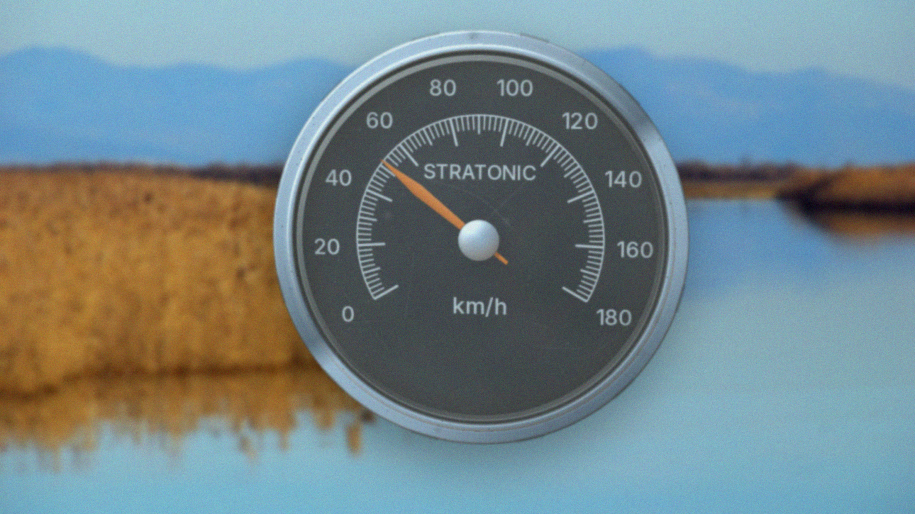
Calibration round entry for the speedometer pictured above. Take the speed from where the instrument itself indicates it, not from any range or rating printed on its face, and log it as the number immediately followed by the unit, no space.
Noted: 52km/h
